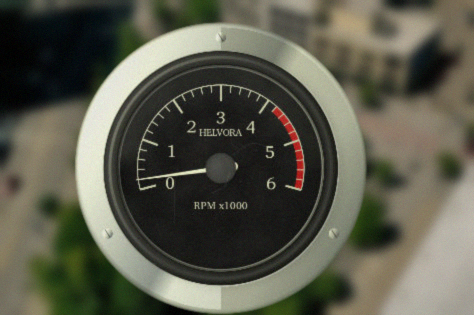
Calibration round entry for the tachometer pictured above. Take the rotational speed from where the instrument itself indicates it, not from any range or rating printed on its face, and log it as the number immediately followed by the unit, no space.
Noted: 200rpm
